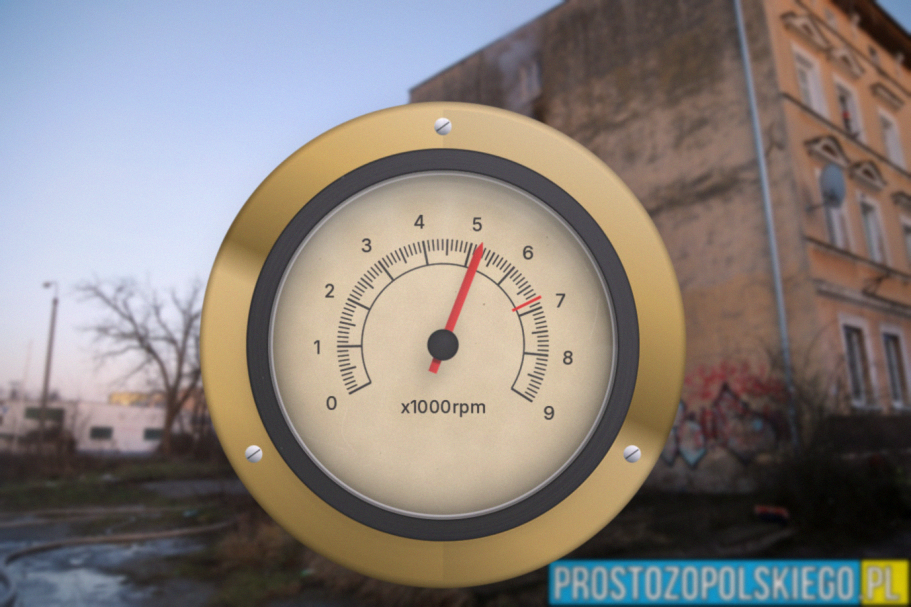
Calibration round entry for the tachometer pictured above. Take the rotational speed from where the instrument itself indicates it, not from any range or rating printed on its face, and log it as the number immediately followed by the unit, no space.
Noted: 5200rpm
